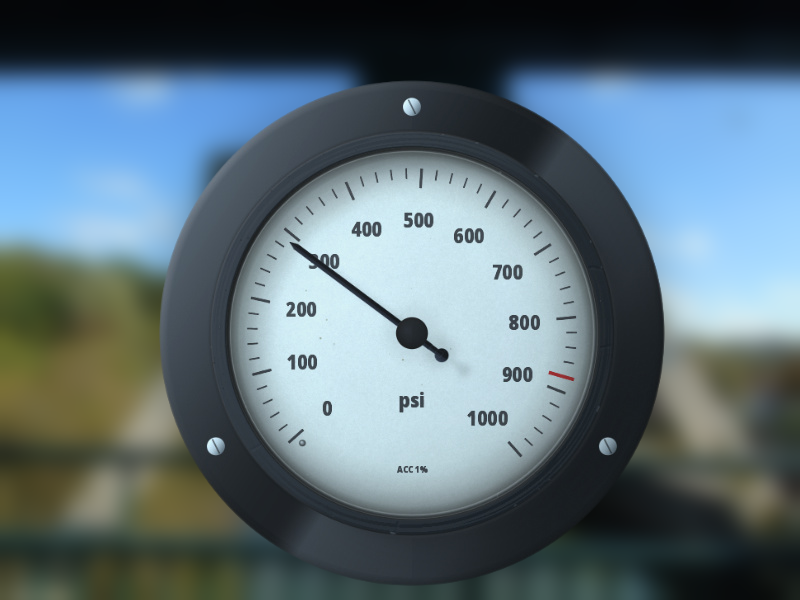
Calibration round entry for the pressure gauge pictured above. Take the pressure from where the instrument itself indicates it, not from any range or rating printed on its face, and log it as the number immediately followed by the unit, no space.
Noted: 290psi
